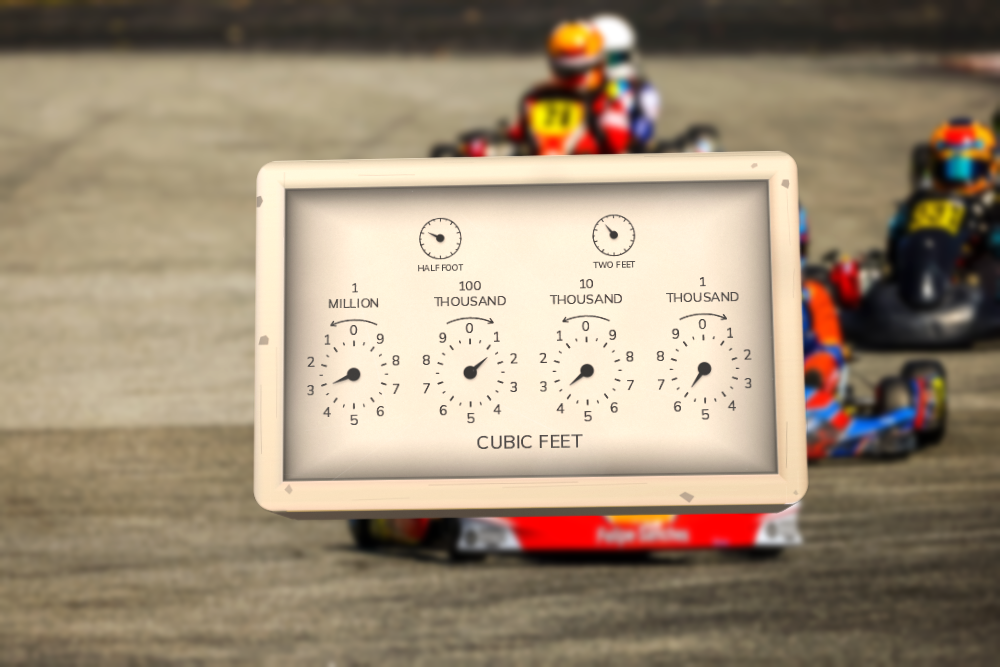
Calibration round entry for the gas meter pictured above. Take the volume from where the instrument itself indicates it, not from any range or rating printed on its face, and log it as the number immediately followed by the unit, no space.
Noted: 313600ft³
